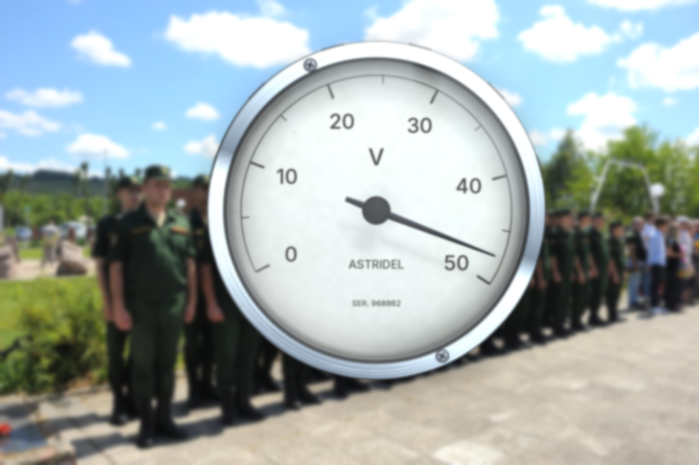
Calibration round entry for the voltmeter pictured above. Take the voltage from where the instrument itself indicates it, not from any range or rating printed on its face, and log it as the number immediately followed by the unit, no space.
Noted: 47.5V
